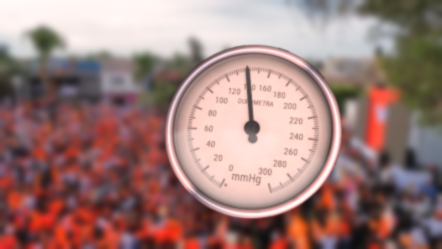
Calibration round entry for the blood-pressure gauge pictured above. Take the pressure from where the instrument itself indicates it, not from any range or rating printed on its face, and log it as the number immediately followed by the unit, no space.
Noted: 140mmHg
